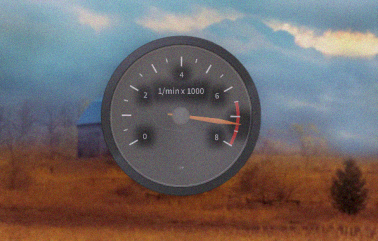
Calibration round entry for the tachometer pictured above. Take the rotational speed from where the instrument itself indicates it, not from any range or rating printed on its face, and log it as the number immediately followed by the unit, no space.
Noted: 7250rpm
